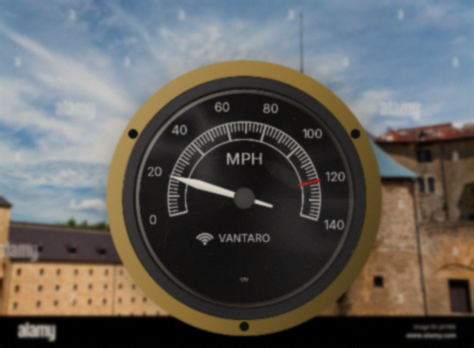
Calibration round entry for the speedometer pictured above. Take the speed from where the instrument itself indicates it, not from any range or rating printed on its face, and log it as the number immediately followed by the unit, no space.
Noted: 20mph
